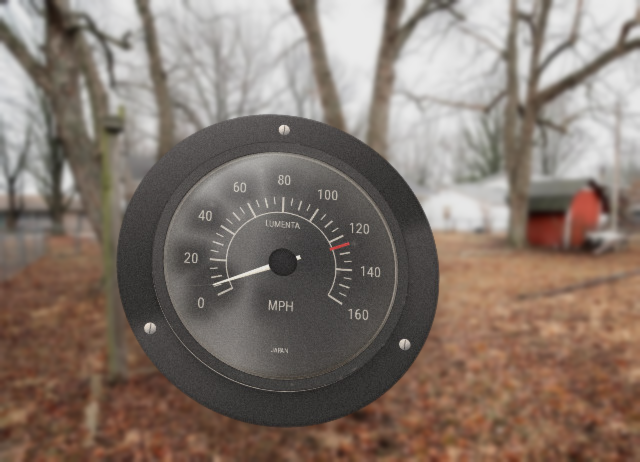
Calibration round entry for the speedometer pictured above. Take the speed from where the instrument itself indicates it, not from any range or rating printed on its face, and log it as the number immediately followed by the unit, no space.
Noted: 5mph
